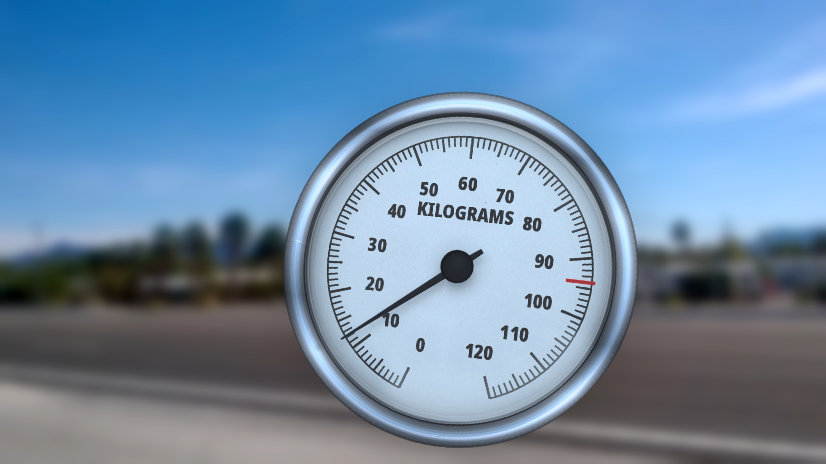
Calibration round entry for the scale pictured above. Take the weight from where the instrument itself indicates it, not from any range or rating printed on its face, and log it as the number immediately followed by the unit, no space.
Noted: 12kg
